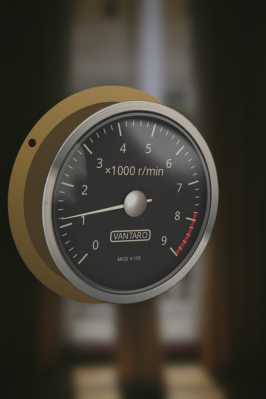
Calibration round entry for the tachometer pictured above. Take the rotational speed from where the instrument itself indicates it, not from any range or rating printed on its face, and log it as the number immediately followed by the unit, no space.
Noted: 1200rpm
